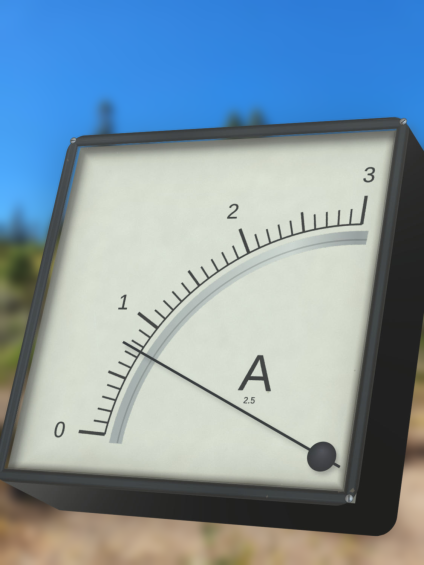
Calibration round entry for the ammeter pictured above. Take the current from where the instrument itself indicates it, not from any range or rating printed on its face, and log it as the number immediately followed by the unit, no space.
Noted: 0.75A
